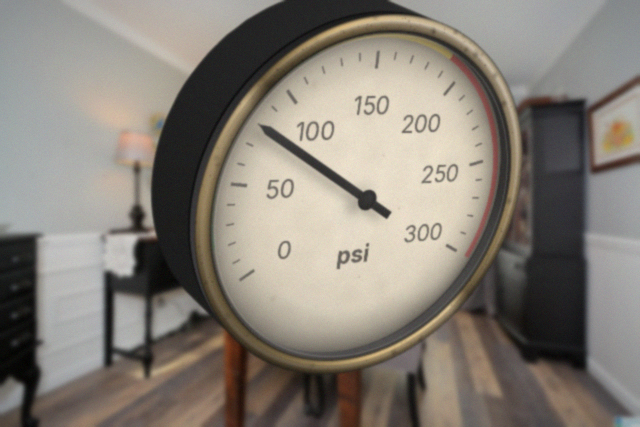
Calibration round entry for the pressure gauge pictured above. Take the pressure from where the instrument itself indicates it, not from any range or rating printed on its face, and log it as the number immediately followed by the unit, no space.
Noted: 80psi
